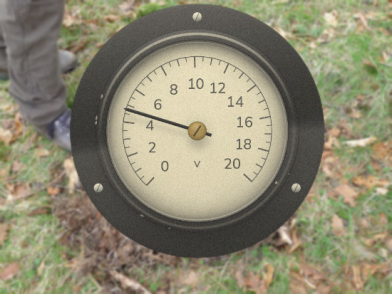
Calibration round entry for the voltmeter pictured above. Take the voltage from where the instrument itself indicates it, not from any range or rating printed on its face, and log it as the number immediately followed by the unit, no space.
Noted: 4.75V
